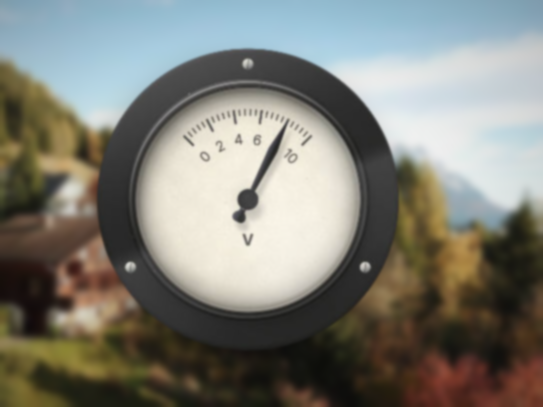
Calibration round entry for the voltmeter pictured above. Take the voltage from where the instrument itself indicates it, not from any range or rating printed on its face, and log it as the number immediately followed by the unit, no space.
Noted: 8V
